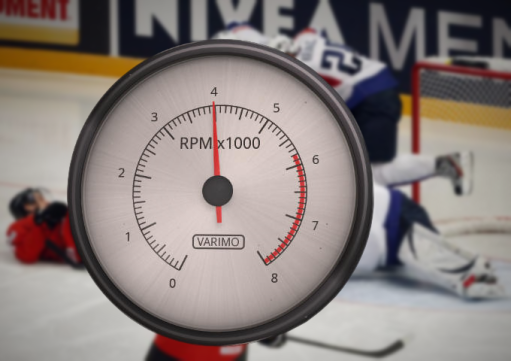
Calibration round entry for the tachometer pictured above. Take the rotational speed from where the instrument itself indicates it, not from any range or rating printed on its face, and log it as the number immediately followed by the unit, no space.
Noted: 4000rpm
